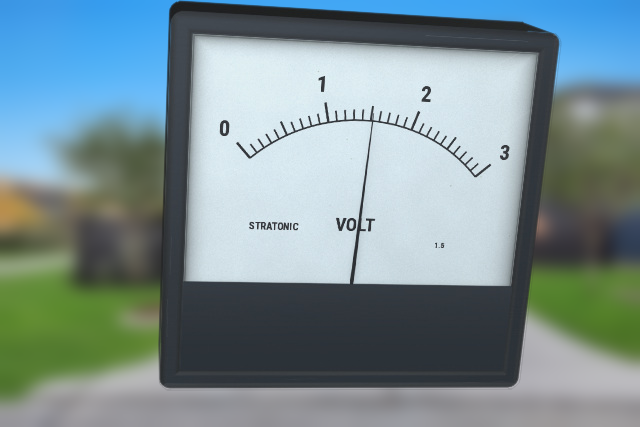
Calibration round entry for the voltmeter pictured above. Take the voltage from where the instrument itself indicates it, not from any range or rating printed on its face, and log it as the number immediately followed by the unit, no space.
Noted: 1.5V
